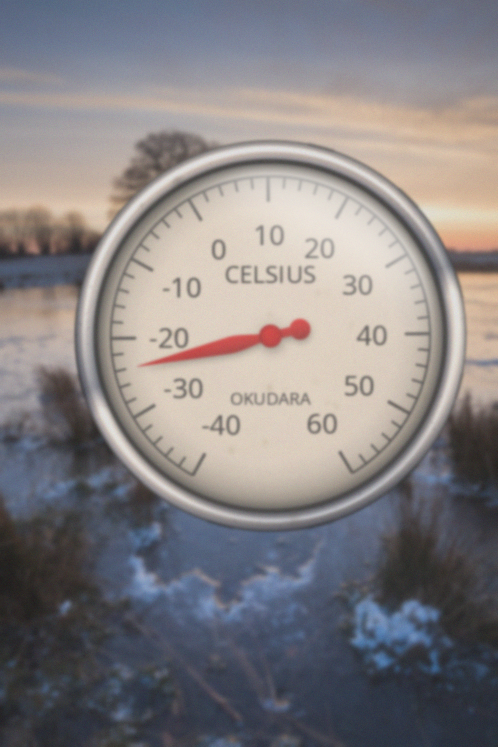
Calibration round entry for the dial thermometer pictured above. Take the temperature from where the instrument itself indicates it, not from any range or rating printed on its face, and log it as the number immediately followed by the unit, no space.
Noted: -24°C
